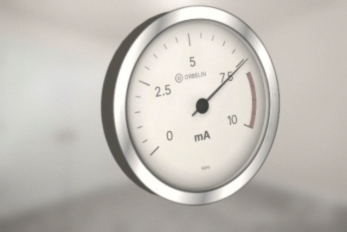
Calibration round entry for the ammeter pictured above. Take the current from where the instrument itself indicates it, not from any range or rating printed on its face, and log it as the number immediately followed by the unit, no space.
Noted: 7.5mA
